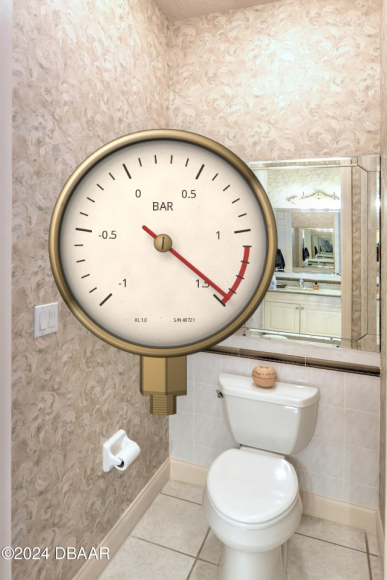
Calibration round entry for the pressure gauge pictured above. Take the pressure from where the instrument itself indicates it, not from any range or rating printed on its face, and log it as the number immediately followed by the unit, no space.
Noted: 1.45bar
